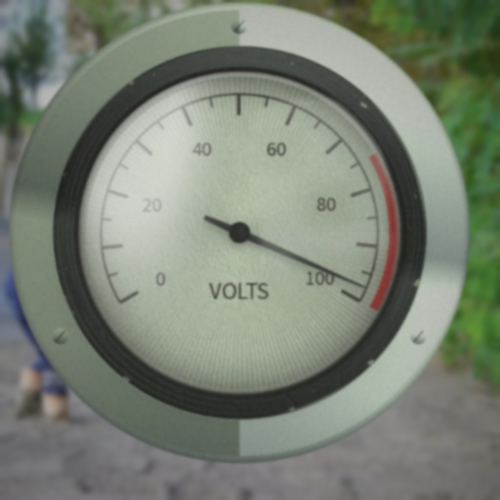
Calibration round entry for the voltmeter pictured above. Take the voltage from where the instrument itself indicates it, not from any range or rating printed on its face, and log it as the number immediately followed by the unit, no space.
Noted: 97.5V
